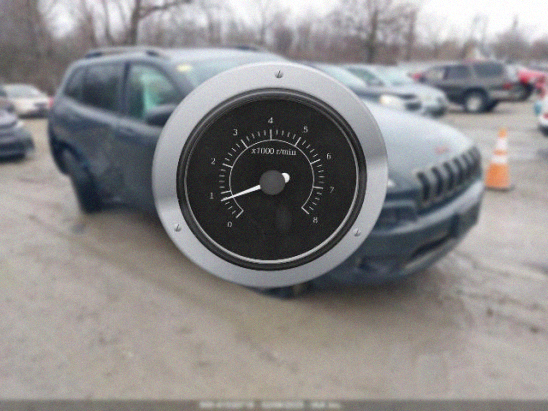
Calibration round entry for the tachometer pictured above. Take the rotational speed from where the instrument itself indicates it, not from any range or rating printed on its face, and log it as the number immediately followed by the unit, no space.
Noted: 800rpm
